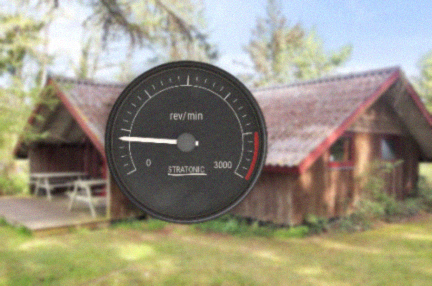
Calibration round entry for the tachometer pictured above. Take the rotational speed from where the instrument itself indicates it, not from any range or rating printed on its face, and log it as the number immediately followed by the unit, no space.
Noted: 400rpm
